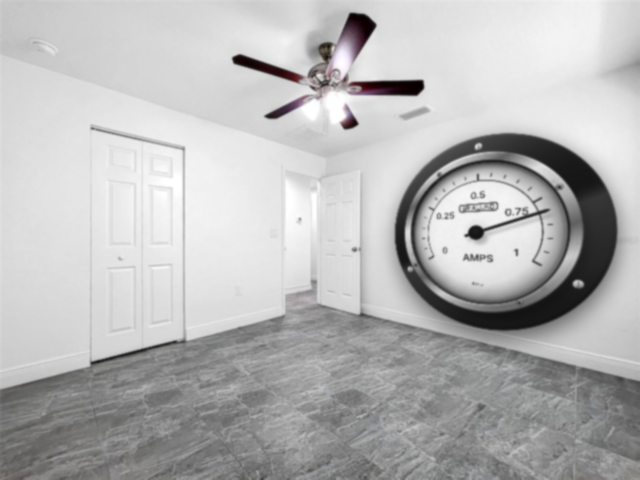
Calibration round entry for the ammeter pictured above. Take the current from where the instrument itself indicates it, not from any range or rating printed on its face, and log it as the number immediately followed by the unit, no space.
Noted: 0.8A
